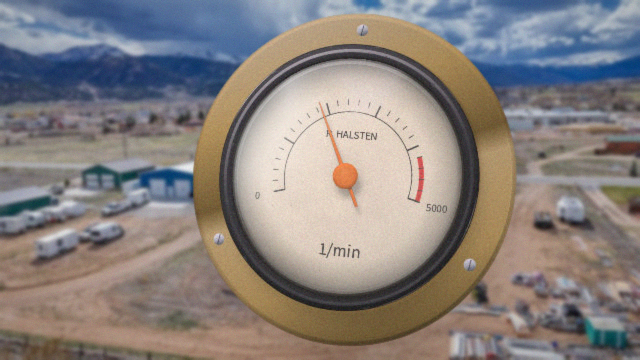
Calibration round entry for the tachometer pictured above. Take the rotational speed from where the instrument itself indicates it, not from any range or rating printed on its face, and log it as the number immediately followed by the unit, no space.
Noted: 1900rpm
